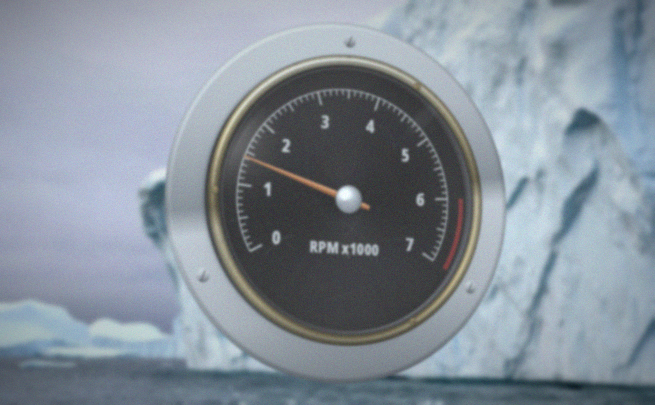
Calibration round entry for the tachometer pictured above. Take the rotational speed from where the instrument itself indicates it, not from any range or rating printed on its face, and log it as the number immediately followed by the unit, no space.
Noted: 1400rpm
